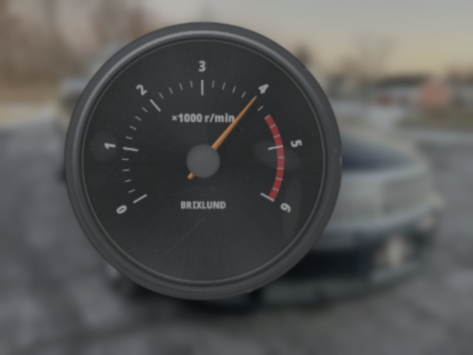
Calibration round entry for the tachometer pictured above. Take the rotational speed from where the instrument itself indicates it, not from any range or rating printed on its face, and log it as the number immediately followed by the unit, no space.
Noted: 4000rpm
